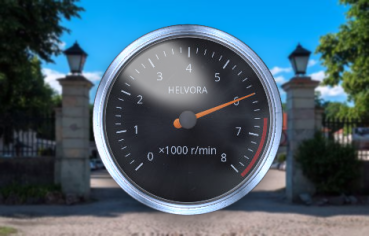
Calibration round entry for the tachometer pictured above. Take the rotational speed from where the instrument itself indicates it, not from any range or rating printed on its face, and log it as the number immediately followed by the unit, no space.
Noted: 6000rpm
